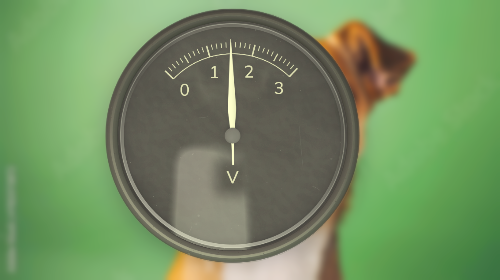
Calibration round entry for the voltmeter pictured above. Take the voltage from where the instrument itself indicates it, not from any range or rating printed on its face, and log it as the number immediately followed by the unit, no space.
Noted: 1.5V
